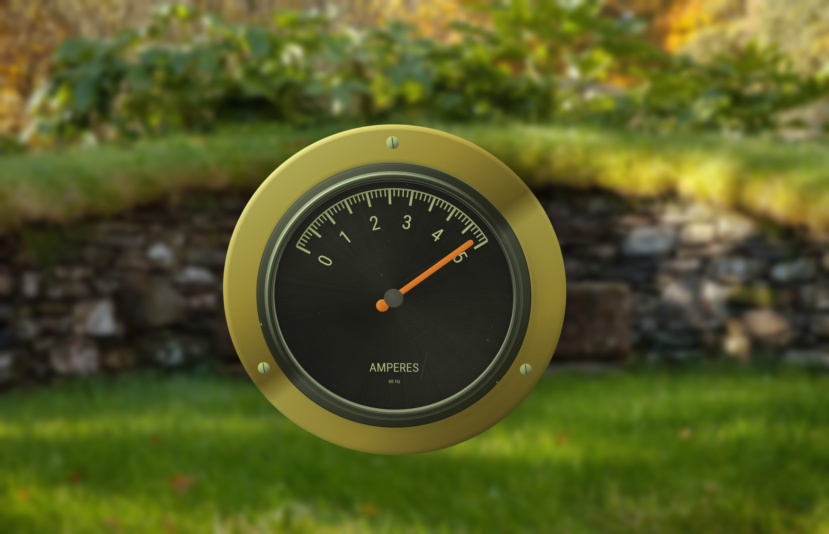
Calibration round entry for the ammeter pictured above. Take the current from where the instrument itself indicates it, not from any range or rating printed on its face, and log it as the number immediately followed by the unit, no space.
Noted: 4.8A
